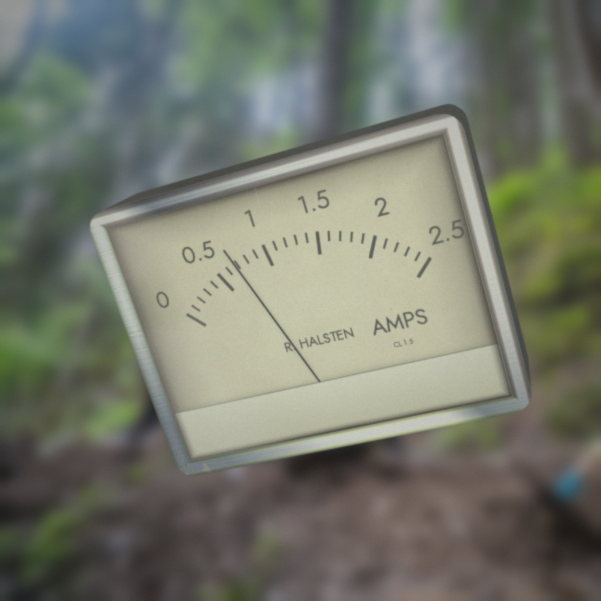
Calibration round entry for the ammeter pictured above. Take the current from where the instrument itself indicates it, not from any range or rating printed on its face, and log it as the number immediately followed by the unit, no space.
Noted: 0.7A
